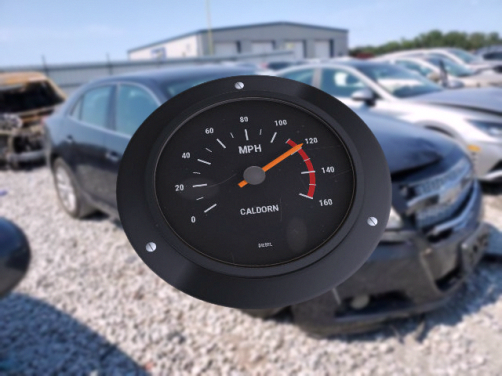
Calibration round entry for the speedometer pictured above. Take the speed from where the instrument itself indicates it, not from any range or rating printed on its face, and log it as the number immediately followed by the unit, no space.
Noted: 120mph
